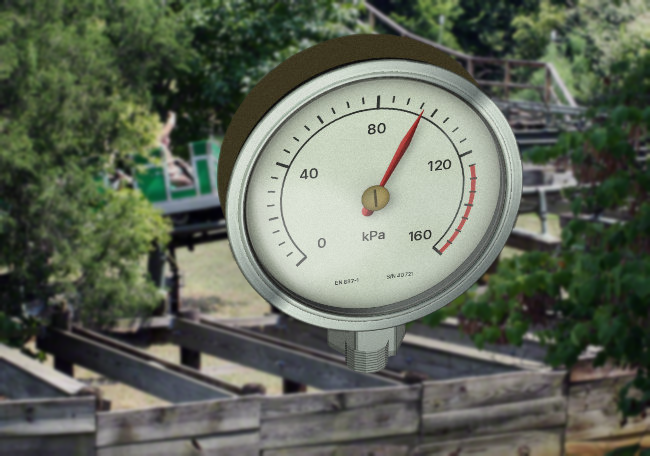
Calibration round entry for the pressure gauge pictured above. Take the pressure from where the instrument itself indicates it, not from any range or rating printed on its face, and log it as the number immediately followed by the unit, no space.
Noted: 95kPa
